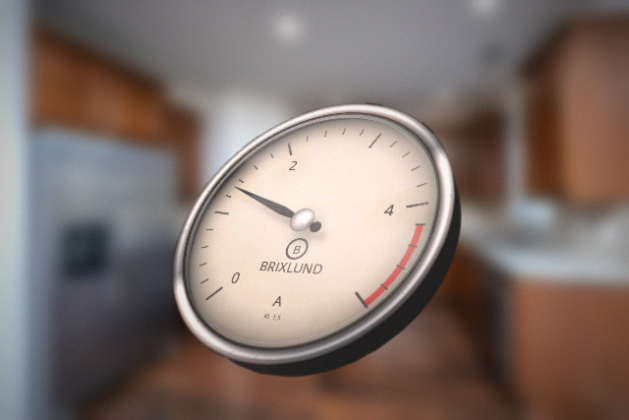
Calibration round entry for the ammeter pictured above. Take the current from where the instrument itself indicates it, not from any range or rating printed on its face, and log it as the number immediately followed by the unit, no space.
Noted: 1.3A
